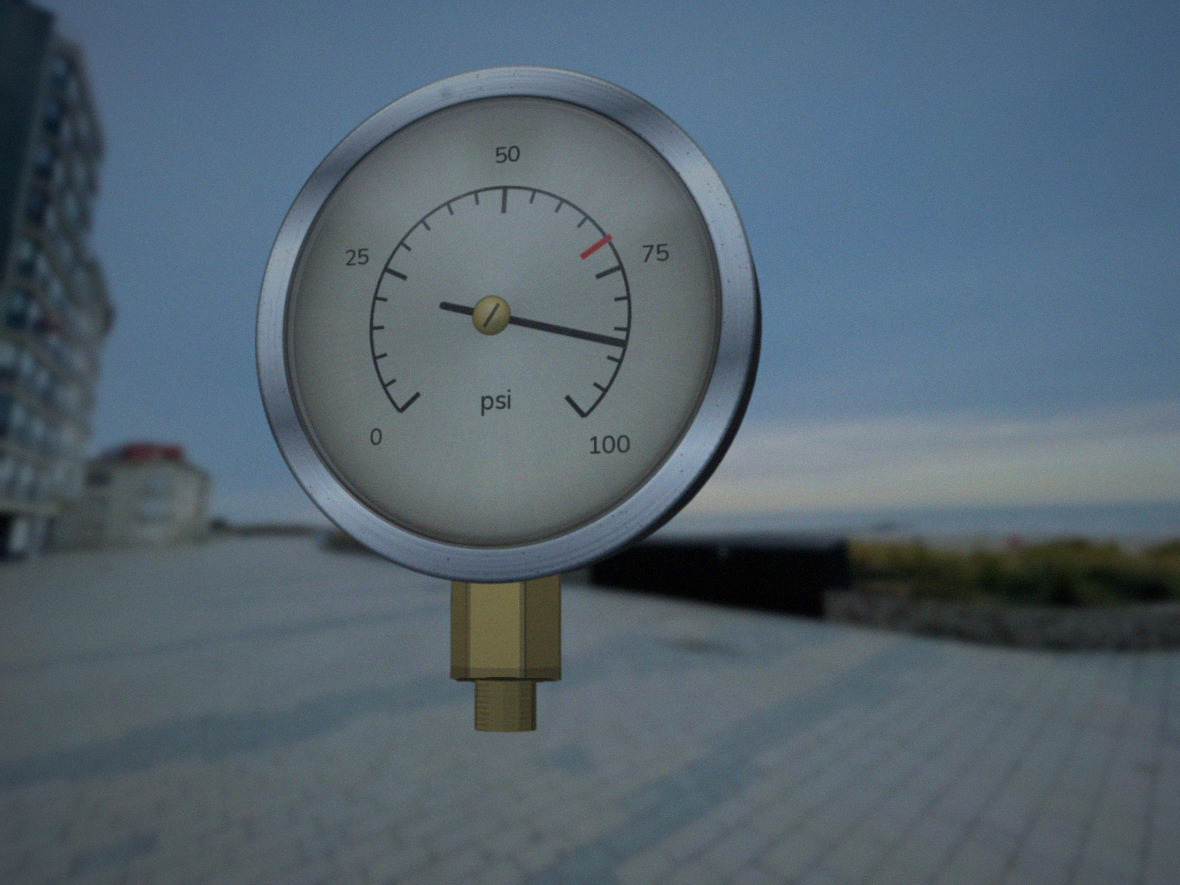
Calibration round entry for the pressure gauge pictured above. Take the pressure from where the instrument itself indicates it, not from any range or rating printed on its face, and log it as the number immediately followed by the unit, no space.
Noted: 87.5psi
